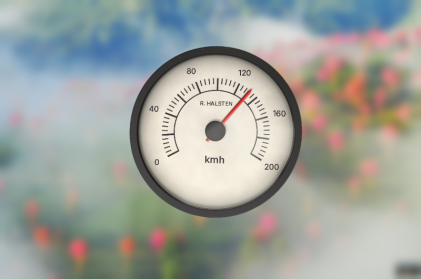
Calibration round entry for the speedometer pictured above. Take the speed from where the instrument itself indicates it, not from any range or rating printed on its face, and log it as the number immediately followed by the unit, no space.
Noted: 132km/h
